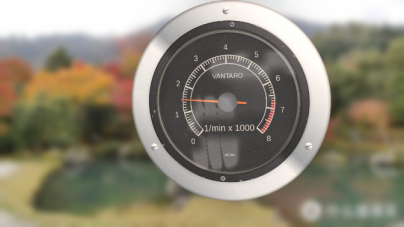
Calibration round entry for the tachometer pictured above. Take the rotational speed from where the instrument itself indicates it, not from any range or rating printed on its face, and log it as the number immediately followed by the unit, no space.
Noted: 1500rpm
